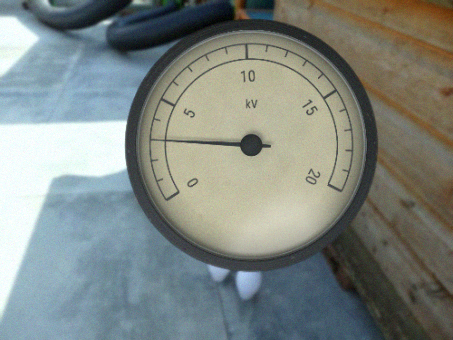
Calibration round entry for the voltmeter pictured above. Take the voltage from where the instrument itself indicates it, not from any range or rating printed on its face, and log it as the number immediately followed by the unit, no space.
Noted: 3kV
